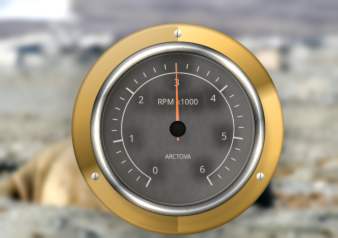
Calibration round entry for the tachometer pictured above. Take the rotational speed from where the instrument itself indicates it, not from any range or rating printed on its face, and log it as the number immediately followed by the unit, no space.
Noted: 3000rpm
